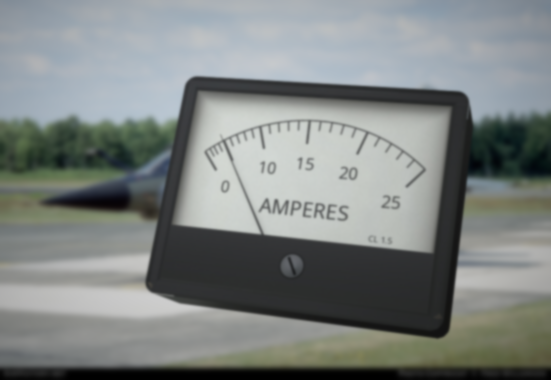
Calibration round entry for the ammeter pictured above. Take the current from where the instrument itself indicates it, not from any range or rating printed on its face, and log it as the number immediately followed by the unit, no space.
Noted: 5A
